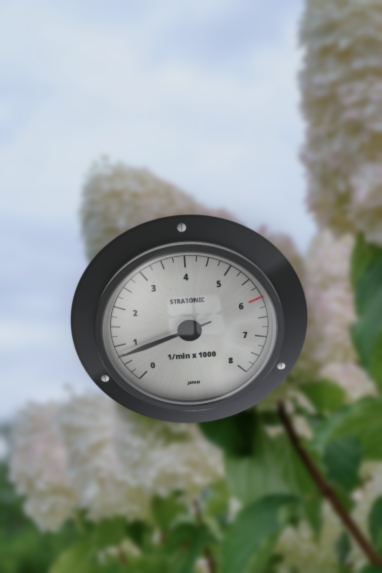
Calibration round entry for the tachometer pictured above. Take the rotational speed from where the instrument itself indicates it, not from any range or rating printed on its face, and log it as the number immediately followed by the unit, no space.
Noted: 750rpm
